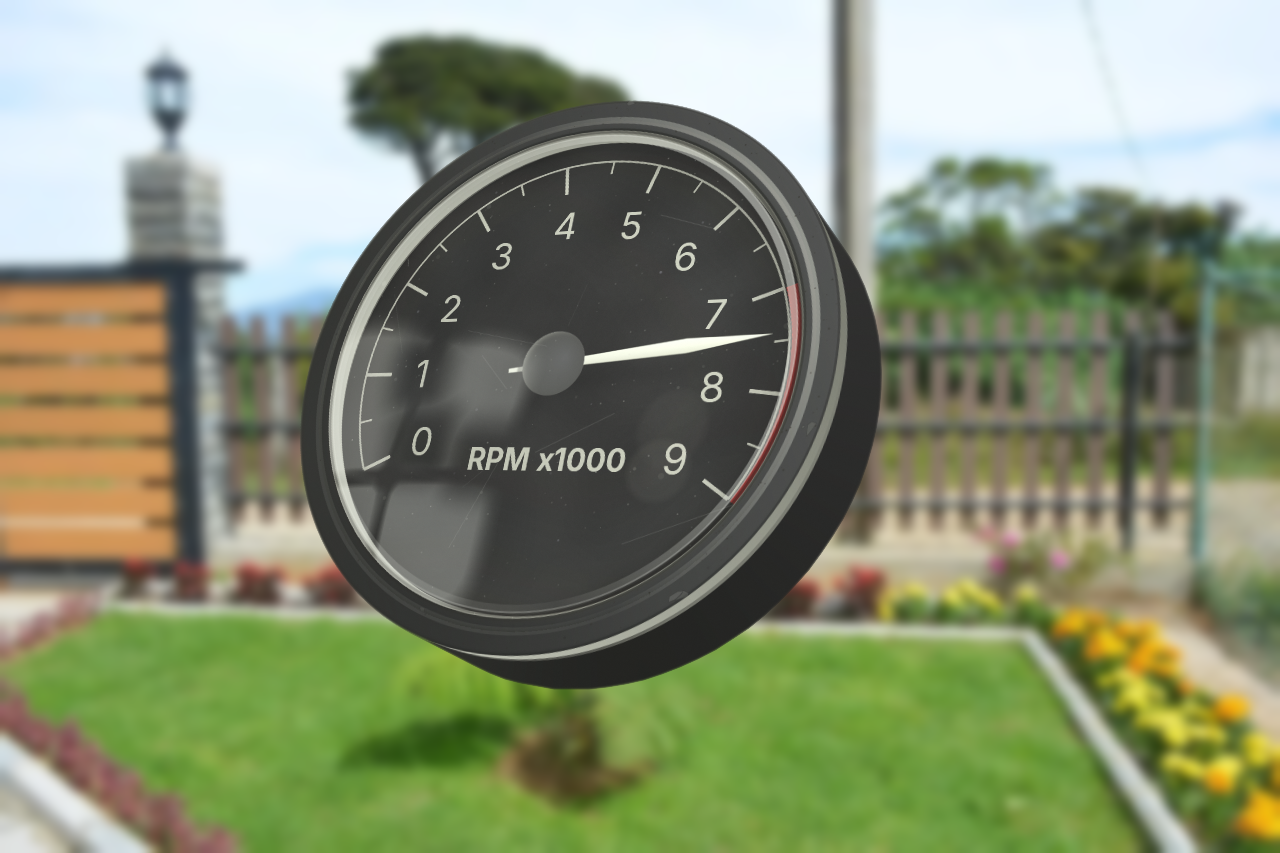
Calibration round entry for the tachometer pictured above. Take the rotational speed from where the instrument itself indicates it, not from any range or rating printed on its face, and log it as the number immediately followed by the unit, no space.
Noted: 7500rpm
